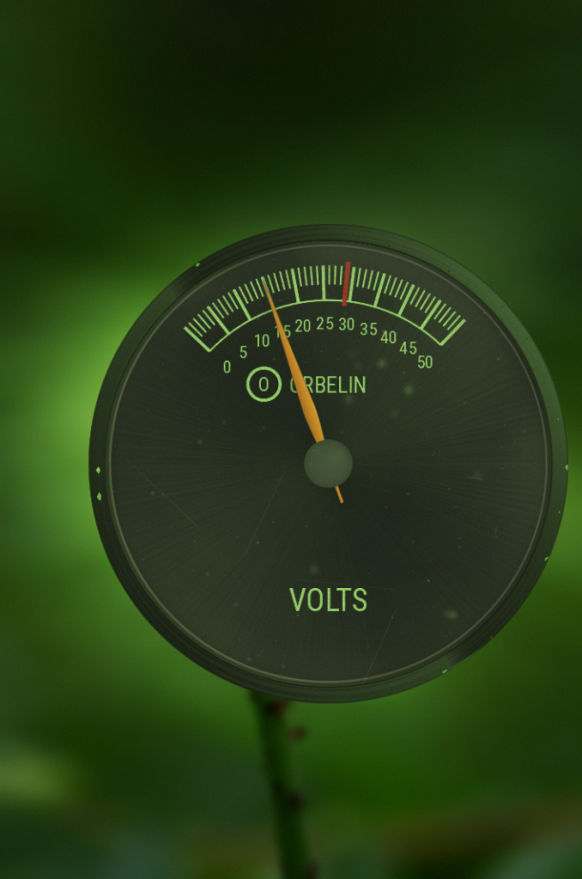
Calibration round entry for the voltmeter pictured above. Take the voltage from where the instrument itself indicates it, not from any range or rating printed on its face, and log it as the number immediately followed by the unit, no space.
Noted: 15V
